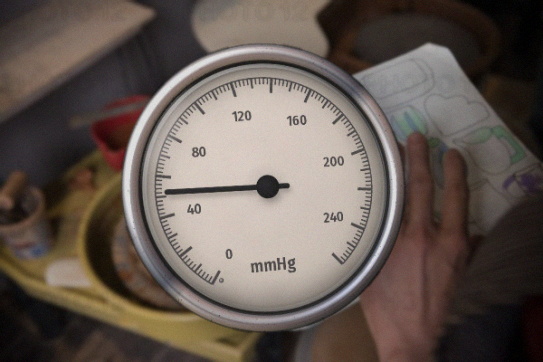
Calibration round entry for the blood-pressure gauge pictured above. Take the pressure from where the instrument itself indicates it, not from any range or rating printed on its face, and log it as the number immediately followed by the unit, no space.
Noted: 52mmHg
